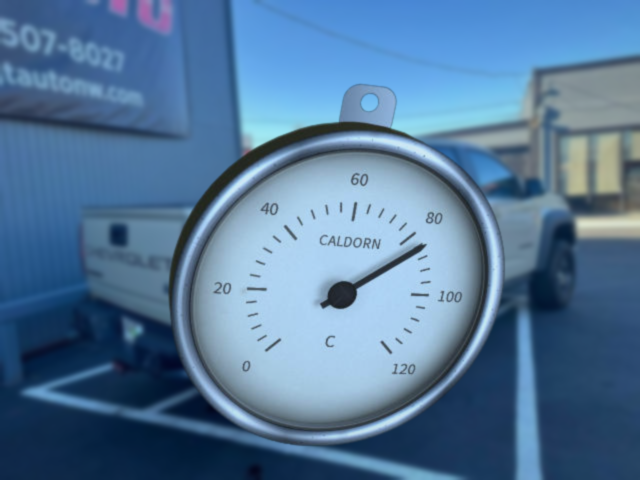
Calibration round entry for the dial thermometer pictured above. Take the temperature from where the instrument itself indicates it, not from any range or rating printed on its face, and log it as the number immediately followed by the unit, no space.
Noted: 84°C
